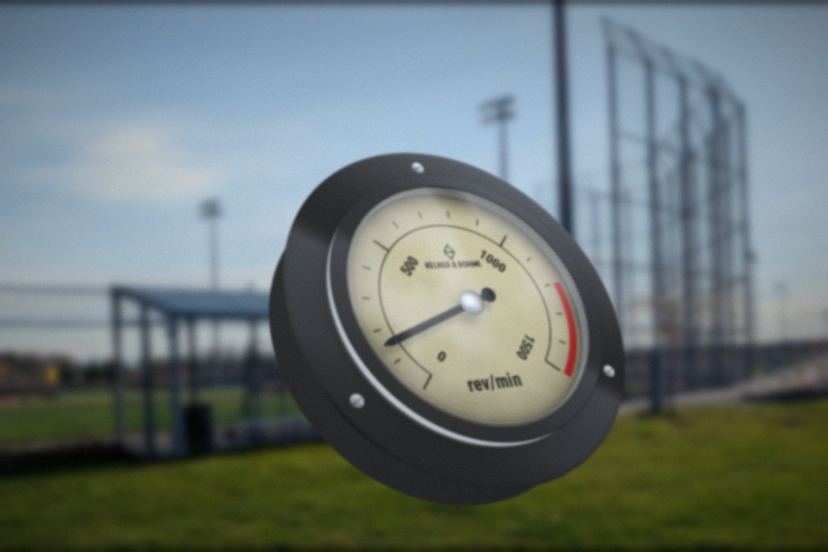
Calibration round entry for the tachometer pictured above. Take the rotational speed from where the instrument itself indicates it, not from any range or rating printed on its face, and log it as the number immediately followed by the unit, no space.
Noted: 150rpm
